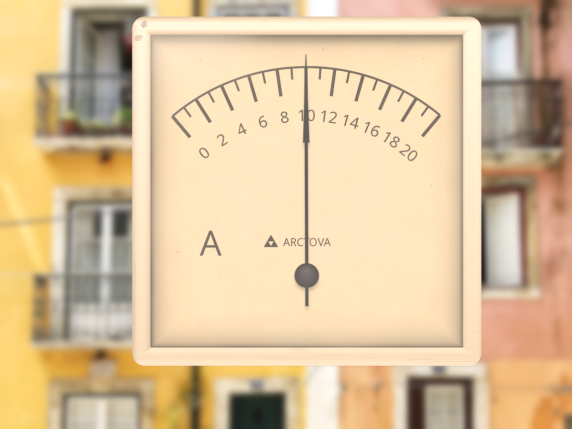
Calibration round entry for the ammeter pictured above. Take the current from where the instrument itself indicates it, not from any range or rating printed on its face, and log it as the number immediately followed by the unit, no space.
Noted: 10A
